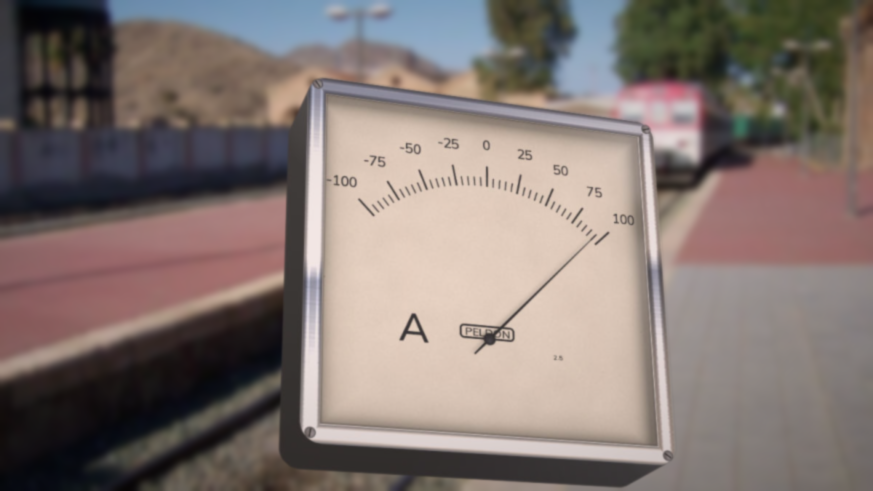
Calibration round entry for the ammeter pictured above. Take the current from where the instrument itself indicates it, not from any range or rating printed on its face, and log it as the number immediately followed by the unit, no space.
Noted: 95A
